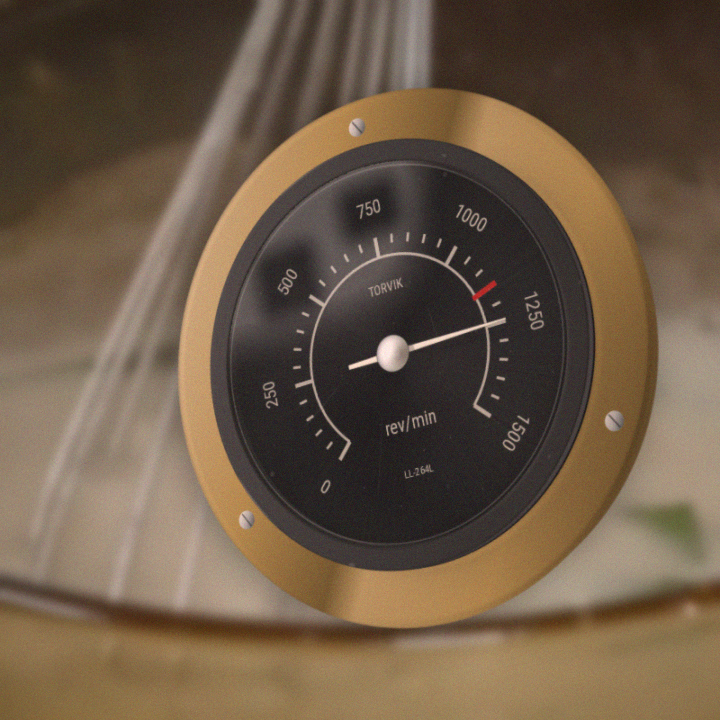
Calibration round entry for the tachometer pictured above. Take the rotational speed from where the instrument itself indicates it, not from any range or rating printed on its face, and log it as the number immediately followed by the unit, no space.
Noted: 1250rpm
